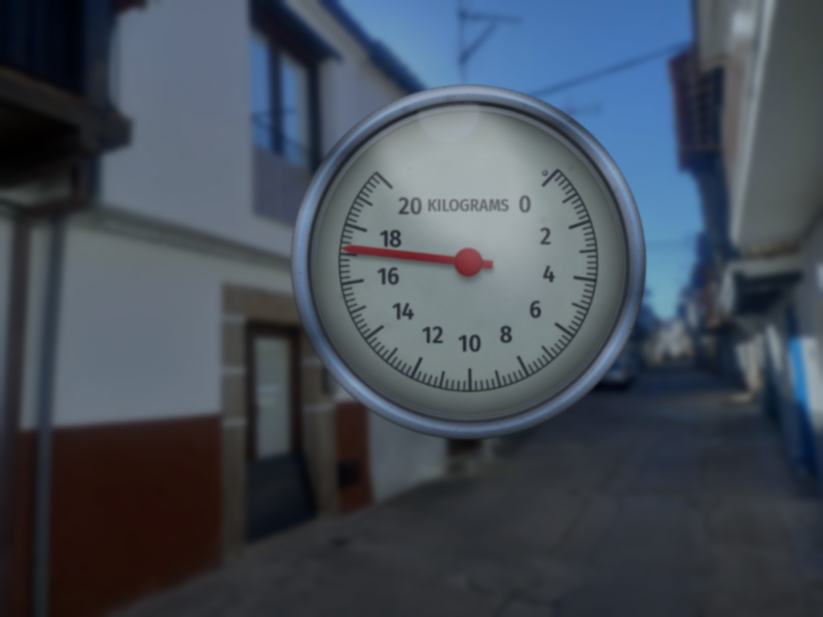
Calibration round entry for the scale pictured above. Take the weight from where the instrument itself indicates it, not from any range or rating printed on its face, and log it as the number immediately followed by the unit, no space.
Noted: 17.2kg
